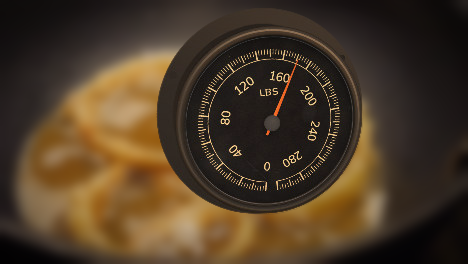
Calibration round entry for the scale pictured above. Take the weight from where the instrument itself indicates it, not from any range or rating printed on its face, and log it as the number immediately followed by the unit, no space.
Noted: 170lb
